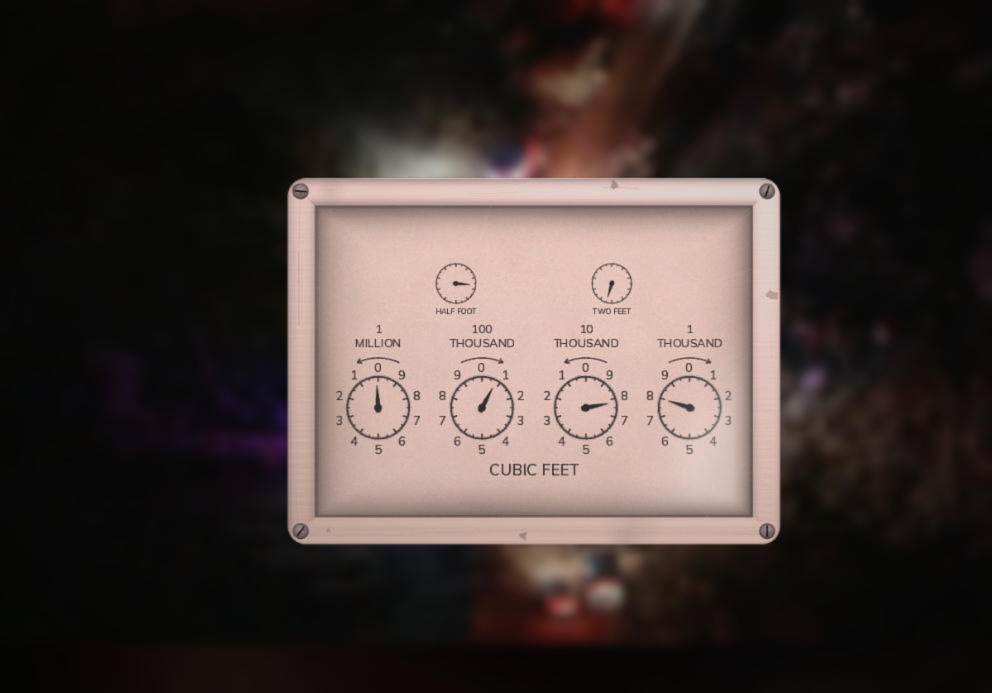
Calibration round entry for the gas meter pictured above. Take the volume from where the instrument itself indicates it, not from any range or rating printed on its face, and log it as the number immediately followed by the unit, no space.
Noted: 7800ft³
